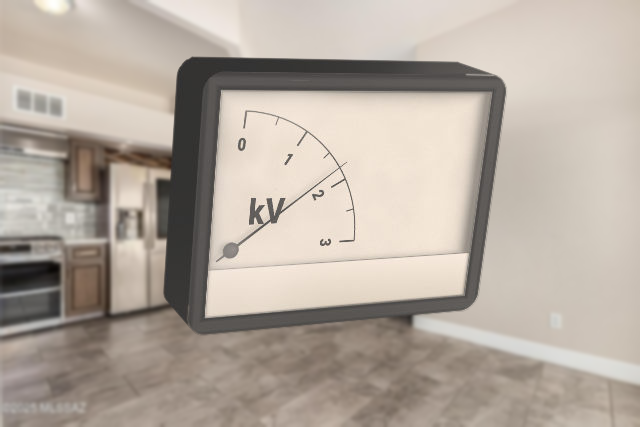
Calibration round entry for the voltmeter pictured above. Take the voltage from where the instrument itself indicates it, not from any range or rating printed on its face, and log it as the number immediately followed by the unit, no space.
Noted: 1.75kV
